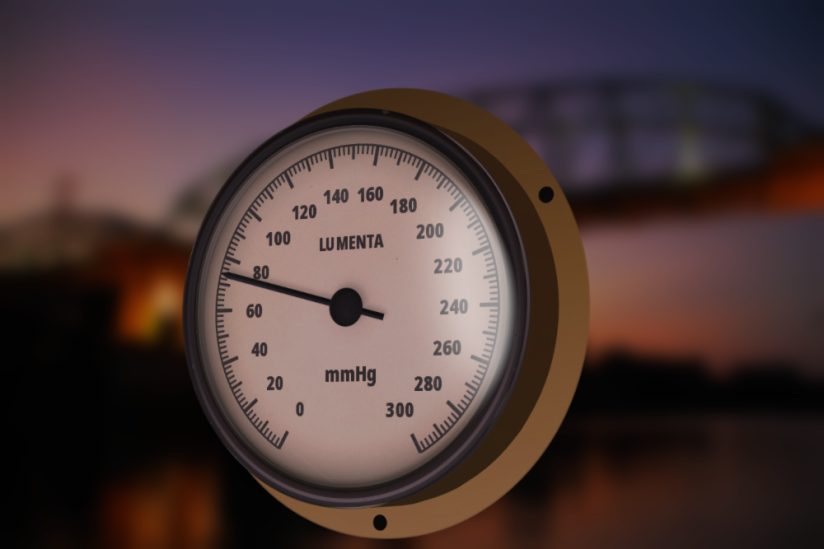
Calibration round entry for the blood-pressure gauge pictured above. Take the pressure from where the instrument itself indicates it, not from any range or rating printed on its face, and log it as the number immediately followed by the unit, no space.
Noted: 74mmHg
